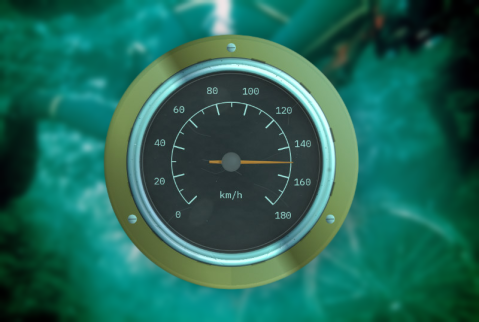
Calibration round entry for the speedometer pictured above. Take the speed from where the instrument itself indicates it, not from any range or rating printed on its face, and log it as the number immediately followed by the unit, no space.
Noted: 150km/h
